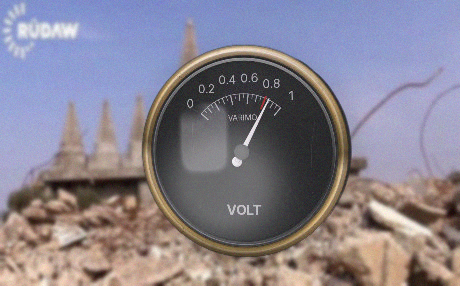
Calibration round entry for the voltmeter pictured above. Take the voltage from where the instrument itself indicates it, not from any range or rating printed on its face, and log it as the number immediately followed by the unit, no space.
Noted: 0.85V
